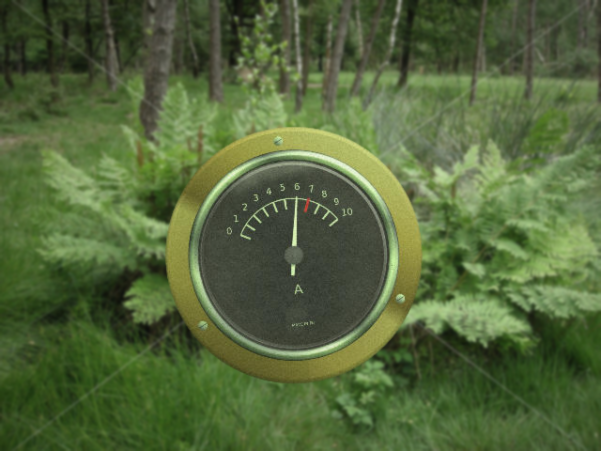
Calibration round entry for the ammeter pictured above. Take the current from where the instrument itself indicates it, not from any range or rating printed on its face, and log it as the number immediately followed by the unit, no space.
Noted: 6A
